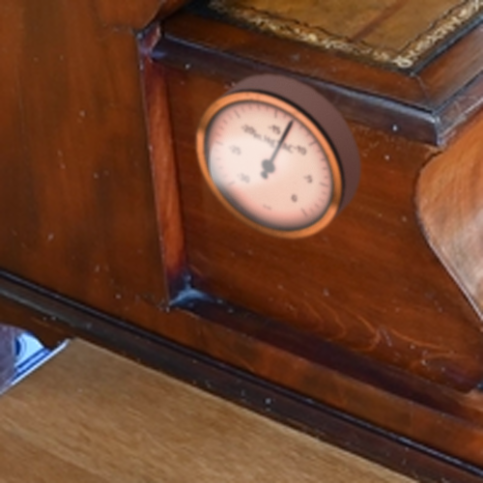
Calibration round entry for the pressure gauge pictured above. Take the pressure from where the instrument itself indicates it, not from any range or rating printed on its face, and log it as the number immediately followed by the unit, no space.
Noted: -13inHg
